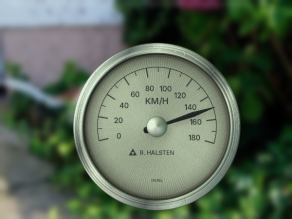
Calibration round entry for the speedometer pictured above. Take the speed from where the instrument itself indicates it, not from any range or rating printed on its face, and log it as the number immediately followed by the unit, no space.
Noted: 150km/h
